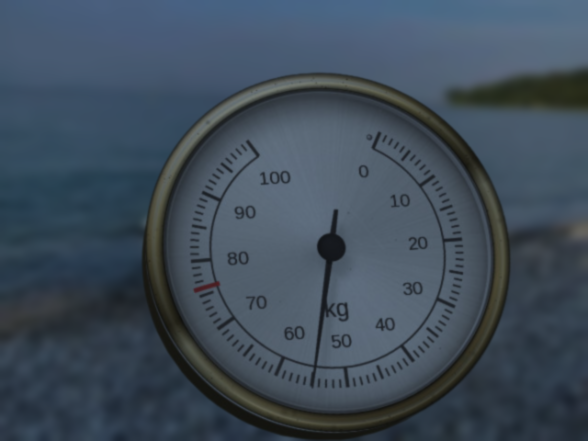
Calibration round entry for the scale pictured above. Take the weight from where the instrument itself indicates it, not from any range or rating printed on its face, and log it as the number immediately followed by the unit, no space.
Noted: 55kg
